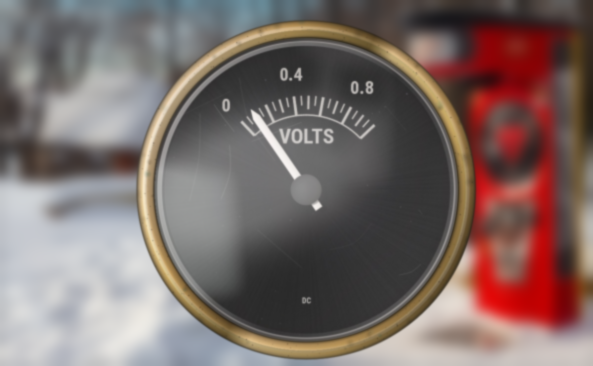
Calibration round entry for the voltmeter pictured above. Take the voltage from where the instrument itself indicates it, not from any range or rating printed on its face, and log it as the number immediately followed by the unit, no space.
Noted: 0.1V
